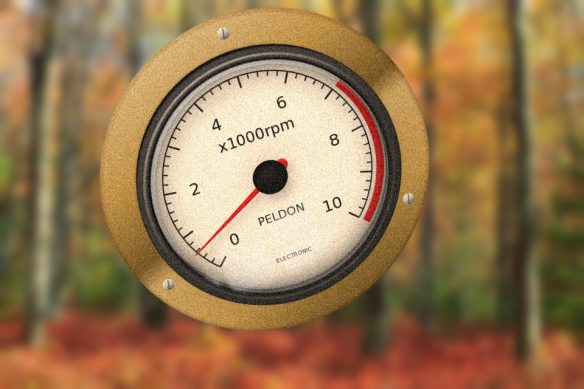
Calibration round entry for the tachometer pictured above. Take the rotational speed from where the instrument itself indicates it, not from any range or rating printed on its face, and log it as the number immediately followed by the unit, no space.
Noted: 600rpm
